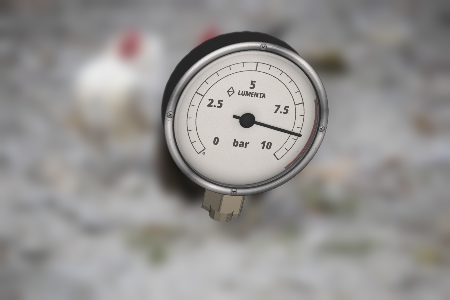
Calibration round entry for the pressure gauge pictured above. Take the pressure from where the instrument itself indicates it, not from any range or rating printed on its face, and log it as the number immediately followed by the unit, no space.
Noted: 8.75bar
